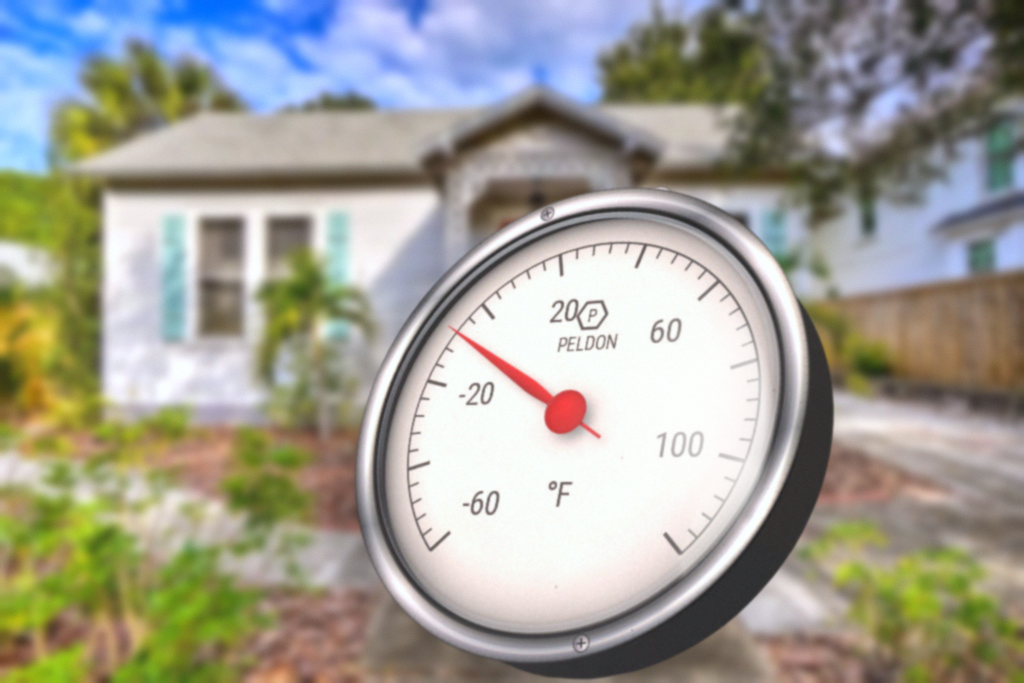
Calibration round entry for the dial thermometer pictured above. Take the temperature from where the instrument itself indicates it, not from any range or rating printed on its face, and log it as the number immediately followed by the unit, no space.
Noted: -8°F
